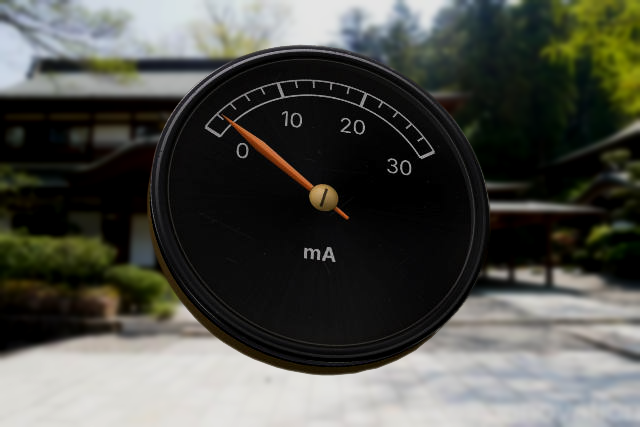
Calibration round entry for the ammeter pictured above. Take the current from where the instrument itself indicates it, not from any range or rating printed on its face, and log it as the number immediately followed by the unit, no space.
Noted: 2mA
